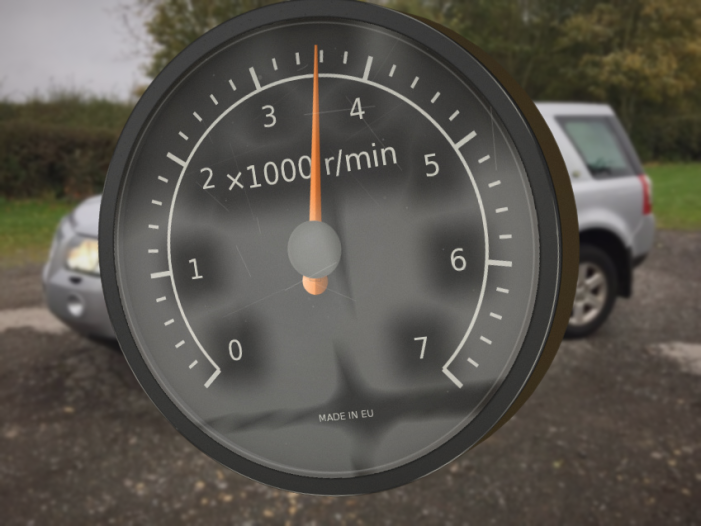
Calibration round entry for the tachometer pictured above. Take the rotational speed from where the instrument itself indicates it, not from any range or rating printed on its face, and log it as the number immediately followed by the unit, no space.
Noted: 3600rpm
